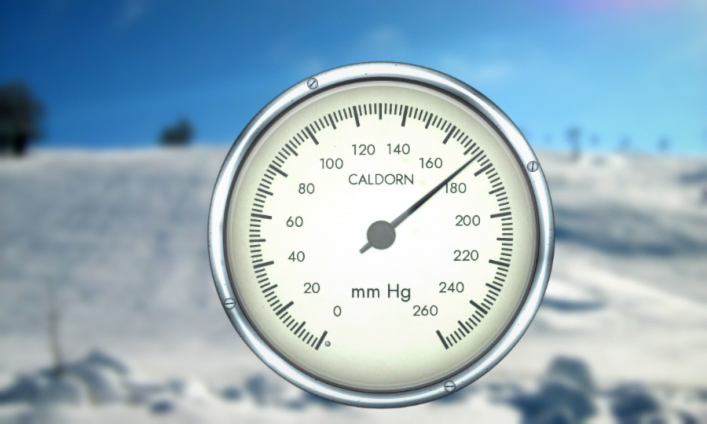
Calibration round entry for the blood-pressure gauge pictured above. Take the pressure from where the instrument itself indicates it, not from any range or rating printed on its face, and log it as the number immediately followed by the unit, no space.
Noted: 174mmHg
